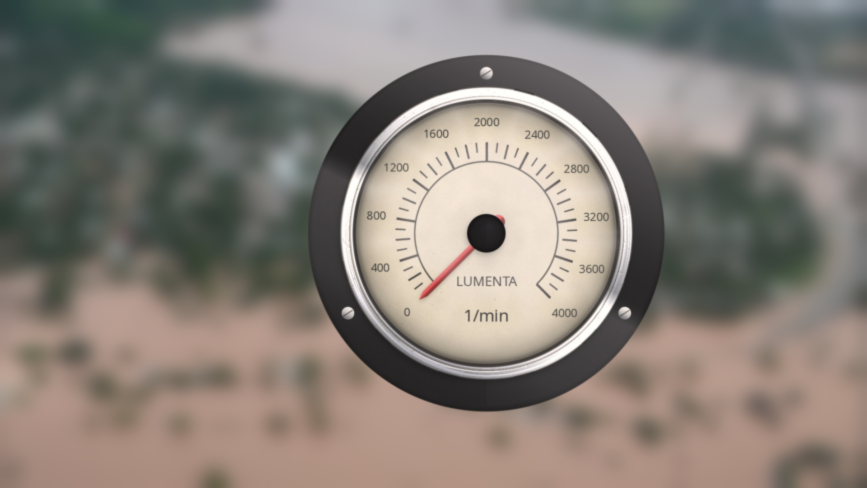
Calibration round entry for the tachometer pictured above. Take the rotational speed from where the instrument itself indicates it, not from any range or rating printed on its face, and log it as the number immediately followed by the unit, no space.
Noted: 0rpm
